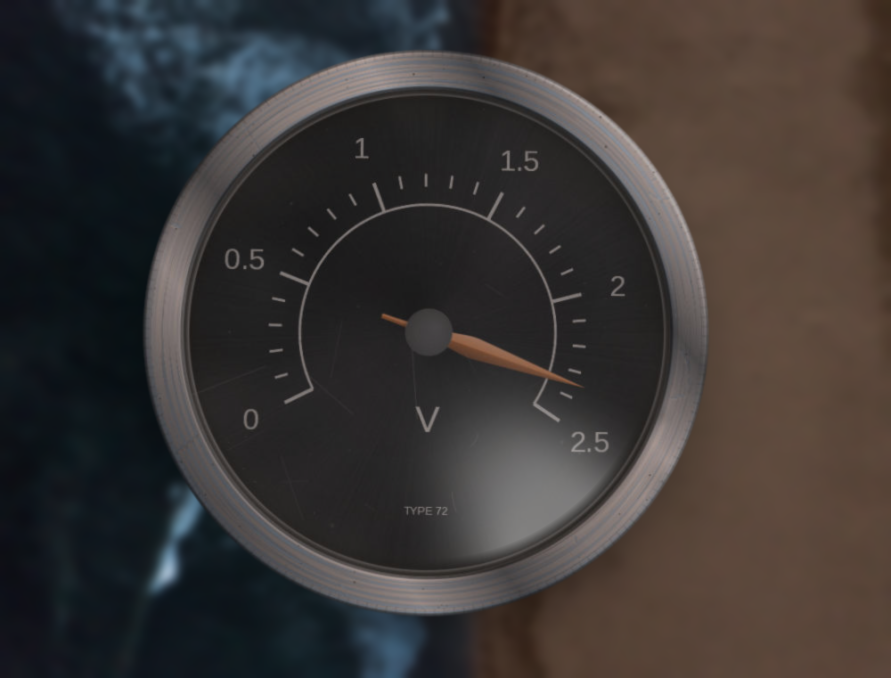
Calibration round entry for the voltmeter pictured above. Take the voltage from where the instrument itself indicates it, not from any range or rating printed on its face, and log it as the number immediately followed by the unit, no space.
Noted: 2.35V
